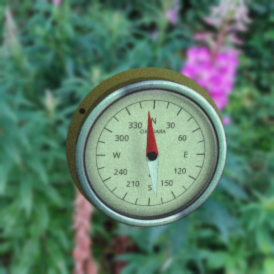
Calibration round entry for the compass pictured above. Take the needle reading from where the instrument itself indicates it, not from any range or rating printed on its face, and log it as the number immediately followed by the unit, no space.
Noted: 352.5°
